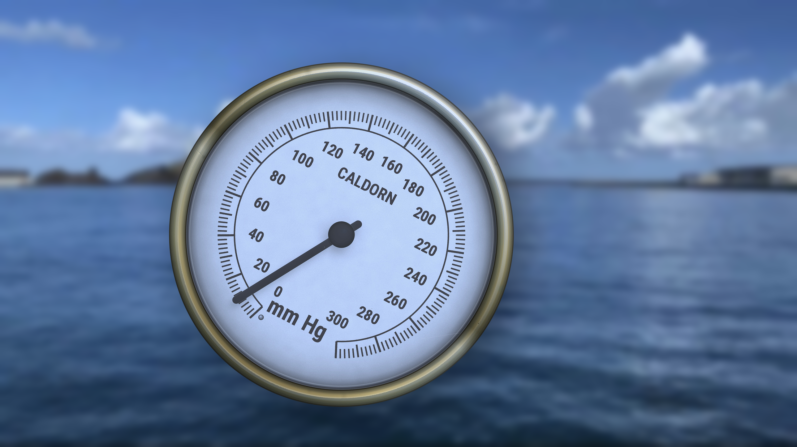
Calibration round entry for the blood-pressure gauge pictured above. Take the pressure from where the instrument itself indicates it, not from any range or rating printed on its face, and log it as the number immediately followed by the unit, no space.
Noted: 10mmHg
